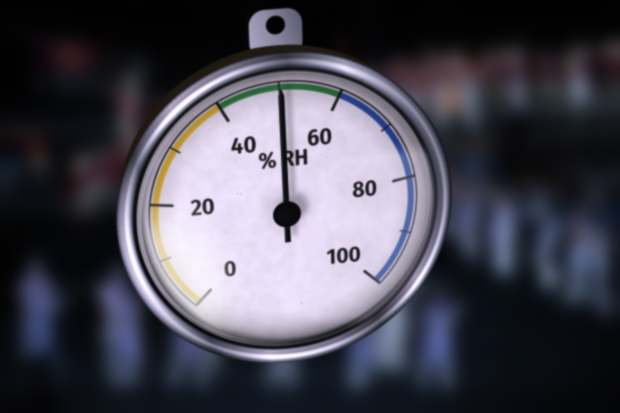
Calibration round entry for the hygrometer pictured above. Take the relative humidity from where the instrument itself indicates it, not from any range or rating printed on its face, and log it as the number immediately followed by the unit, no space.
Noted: 50%
